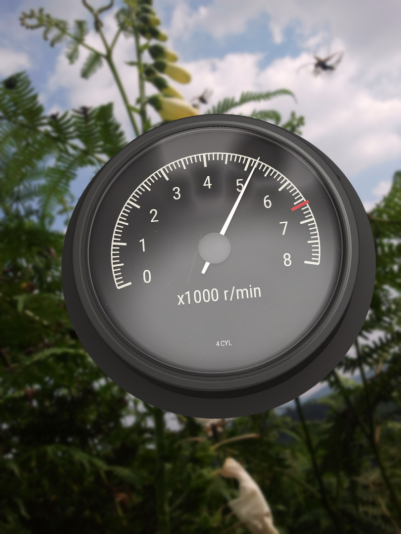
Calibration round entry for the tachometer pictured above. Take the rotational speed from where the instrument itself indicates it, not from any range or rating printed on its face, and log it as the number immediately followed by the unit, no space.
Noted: 5200rpm
